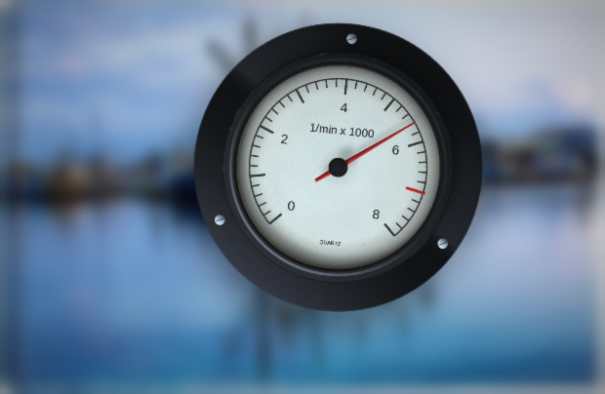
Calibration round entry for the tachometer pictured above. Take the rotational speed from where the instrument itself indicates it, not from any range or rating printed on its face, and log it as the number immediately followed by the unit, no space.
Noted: 5600rpm
